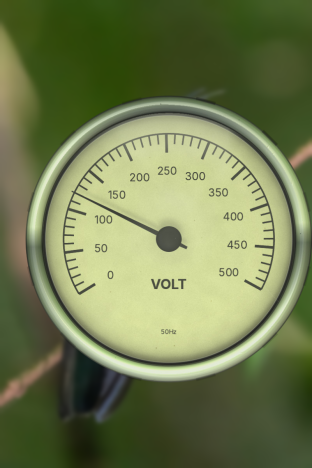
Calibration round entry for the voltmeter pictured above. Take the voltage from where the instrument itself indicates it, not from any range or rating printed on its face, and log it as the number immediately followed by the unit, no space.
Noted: 120V
